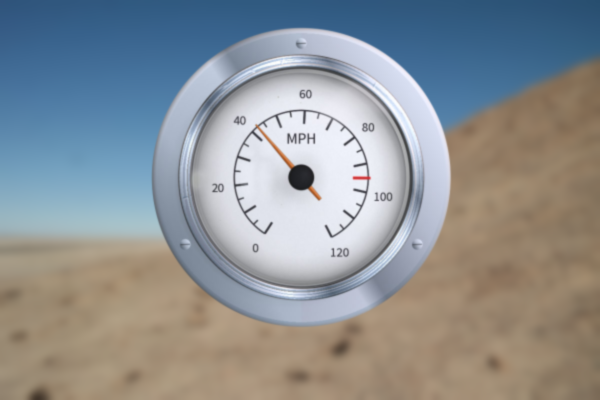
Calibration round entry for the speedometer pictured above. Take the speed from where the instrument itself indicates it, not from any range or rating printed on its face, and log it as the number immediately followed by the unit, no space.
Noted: 42.5mph
